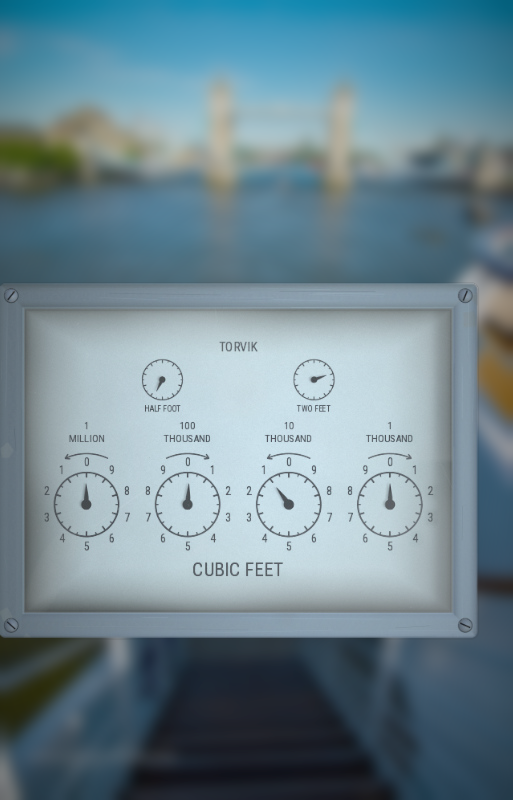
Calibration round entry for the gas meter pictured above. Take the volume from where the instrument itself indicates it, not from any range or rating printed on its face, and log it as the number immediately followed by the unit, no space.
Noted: 1000ft³
